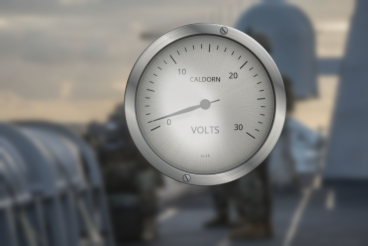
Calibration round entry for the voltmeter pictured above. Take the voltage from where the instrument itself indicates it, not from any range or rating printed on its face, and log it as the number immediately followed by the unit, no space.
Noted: 1V
